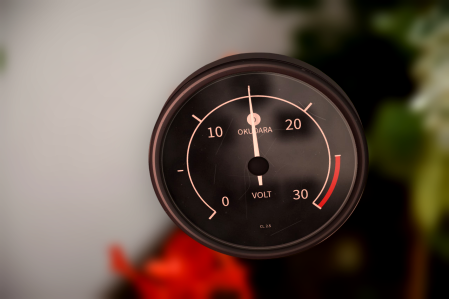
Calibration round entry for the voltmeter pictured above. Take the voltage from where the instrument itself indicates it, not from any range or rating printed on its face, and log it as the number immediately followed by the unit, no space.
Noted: 15V
